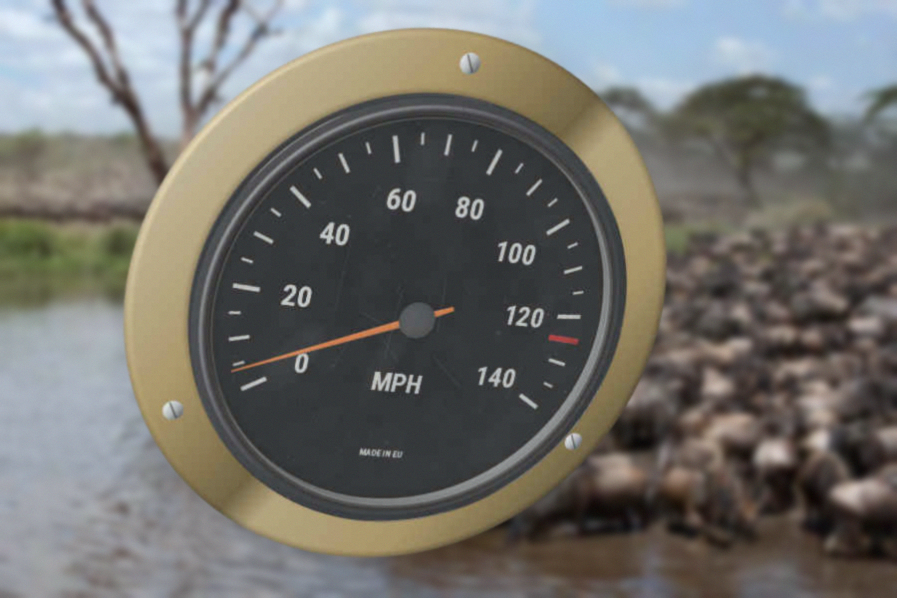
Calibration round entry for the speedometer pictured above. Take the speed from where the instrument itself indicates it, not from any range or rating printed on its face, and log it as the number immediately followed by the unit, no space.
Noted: 5mph
